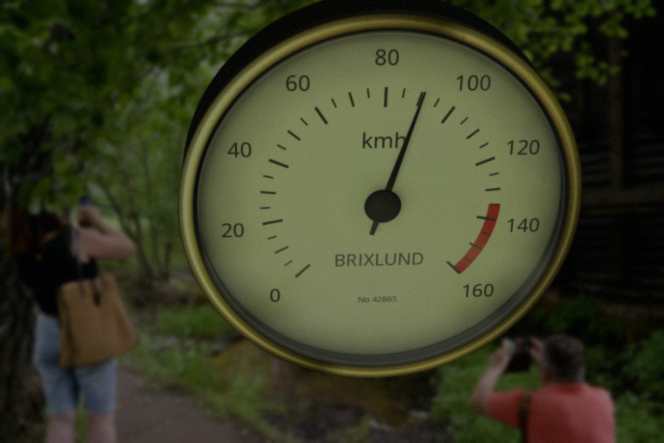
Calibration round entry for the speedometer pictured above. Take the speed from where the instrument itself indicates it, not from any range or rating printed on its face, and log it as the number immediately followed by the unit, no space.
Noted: 90km/h
